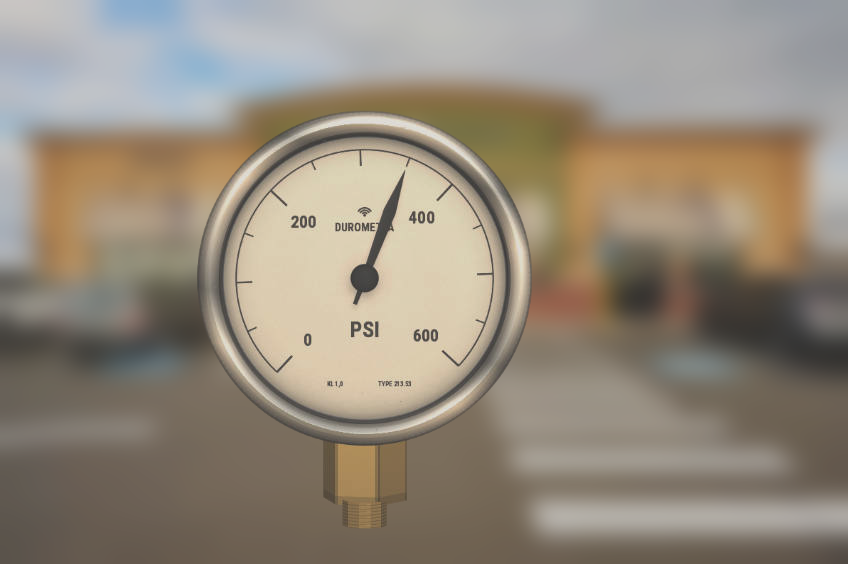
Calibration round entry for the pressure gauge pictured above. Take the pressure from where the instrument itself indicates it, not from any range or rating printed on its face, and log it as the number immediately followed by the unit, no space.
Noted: 350psi
